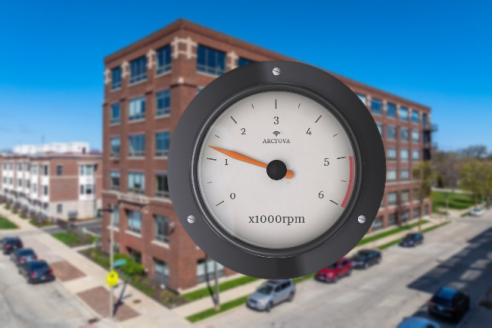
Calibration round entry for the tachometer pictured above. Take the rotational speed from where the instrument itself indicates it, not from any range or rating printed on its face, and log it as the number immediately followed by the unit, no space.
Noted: 1250rpm
